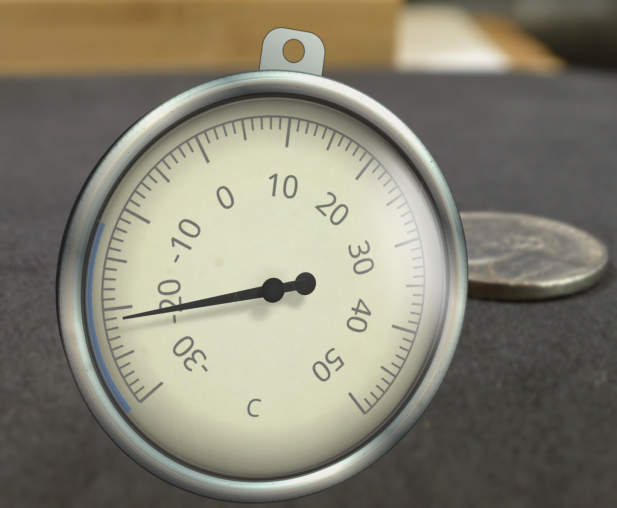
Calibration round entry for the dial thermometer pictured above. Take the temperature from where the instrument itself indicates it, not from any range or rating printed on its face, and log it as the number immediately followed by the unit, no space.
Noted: -21°C
